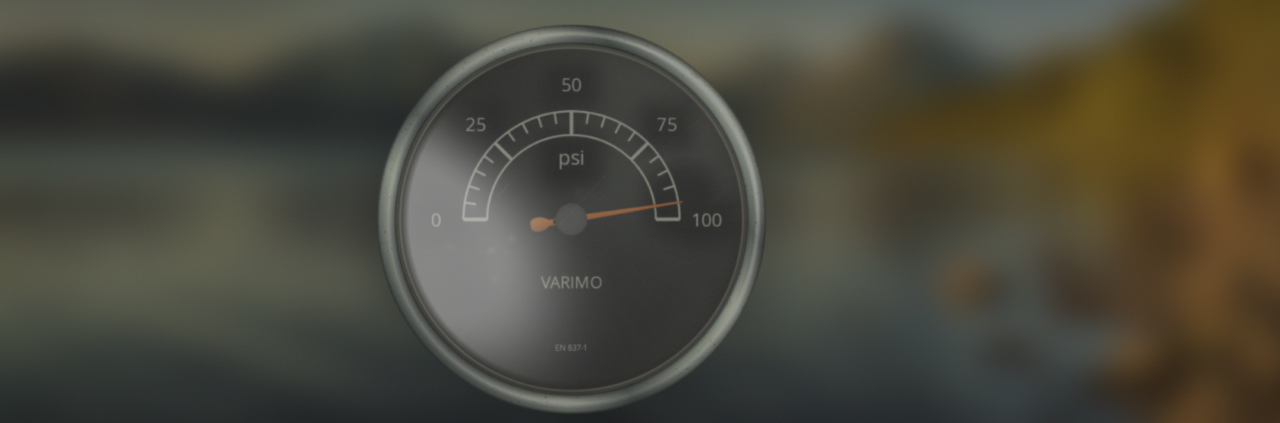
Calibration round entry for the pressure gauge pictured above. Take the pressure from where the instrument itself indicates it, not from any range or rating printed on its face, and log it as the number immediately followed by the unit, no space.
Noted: 95psi
